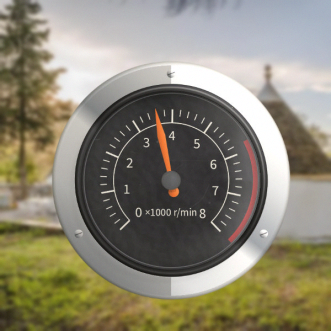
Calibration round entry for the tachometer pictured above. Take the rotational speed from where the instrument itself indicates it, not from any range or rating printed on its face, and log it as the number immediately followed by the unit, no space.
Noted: 3600rpm
